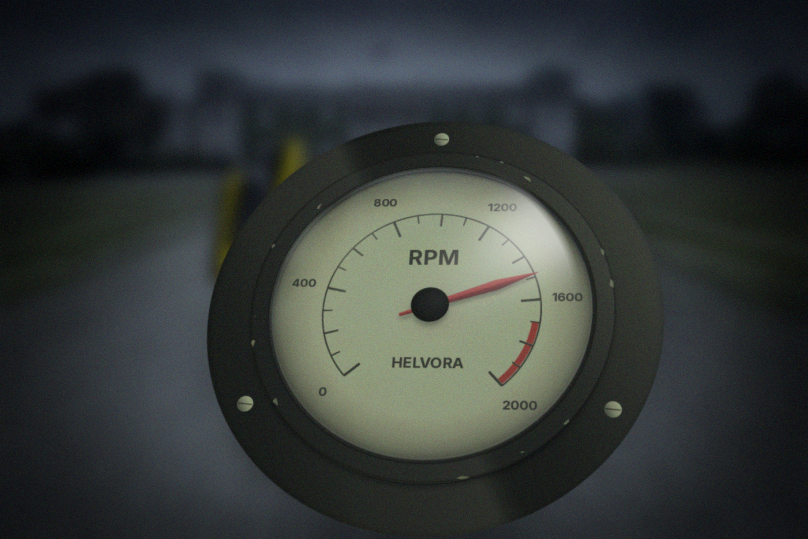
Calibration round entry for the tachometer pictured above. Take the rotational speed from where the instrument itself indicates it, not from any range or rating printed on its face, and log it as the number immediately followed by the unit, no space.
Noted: 1500rpm
